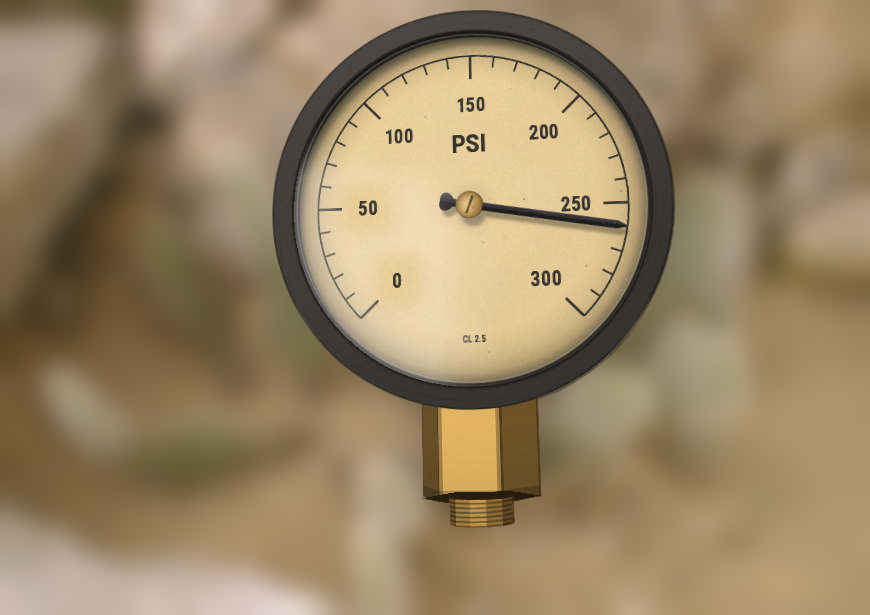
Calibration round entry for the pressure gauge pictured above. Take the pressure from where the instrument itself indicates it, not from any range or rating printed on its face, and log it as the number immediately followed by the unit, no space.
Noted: 260psi
